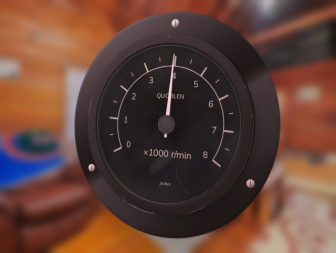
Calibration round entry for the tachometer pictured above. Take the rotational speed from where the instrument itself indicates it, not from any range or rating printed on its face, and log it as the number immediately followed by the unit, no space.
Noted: 4000rpm
